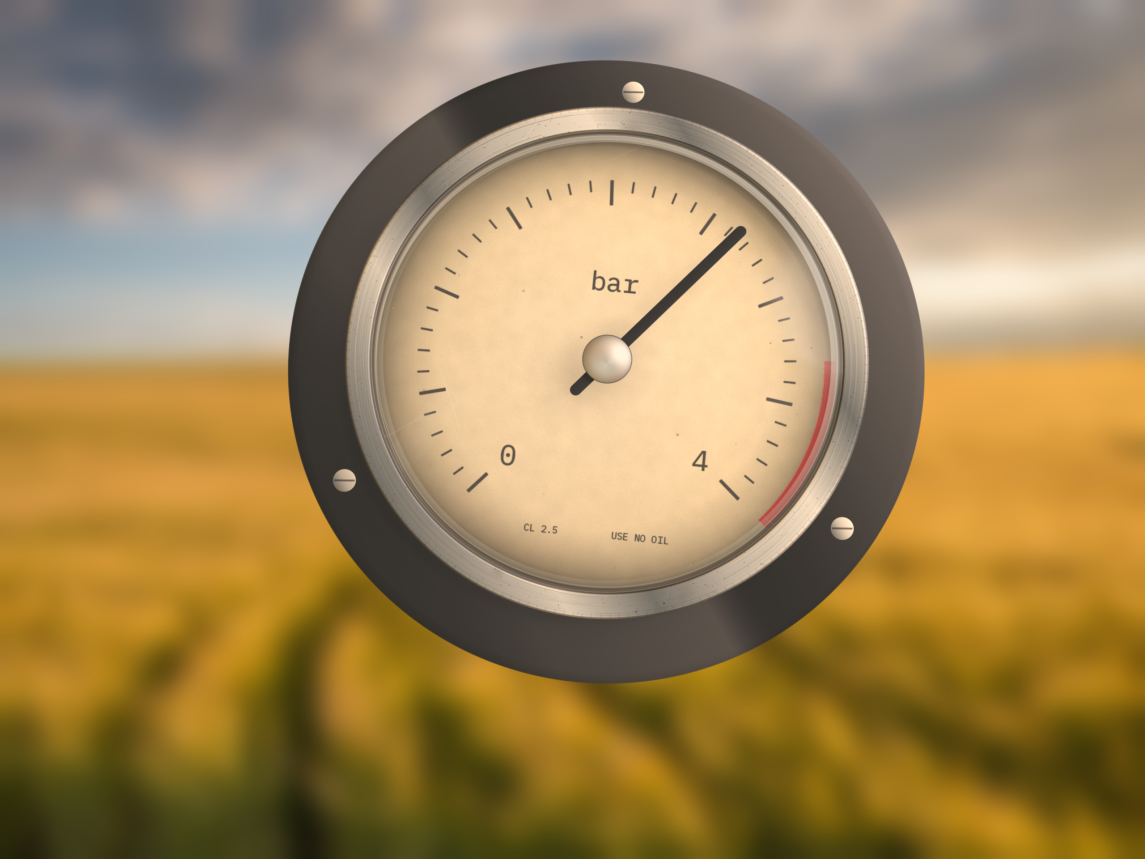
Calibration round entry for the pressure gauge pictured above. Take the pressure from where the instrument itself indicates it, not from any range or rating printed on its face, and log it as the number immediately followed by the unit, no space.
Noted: 2.65bar
